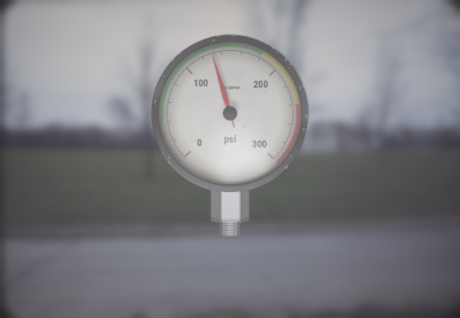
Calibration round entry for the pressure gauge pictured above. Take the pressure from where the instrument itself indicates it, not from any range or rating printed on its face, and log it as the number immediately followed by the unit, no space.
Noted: 130psi
